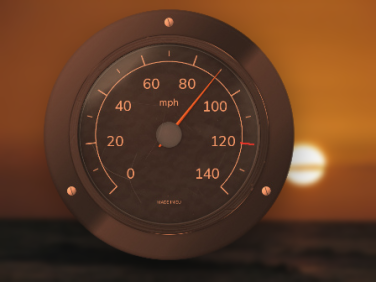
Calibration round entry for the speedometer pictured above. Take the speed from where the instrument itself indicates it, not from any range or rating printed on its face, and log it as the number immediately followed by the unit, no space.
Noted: 90mph
